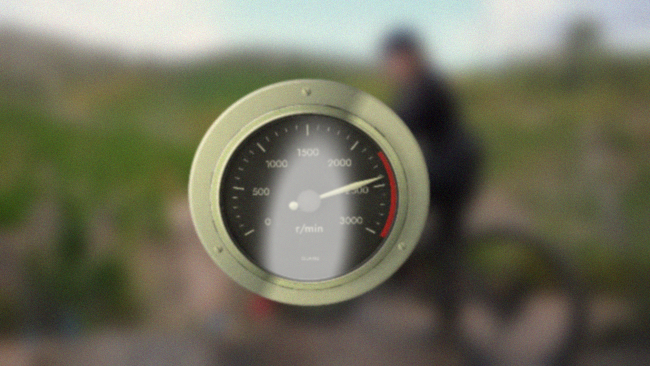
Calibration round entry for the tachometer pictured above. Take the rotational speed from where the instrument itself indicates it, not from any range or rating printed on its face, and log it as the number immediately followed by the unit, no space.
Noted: 2400rpm
